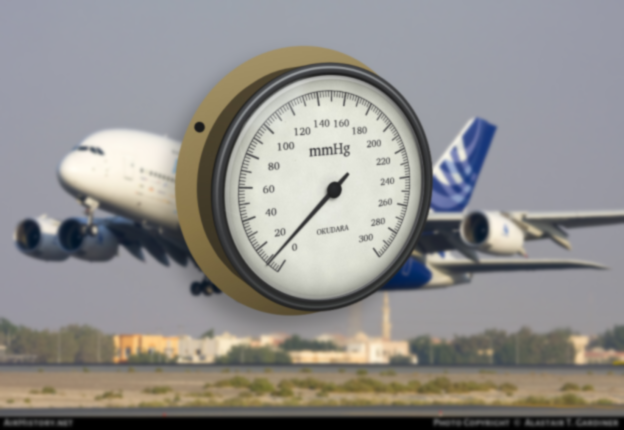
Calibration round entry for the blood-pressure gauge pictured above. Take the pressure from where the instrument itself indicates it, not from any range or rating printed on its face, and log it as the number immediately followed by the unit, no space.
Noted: 10mmHg
